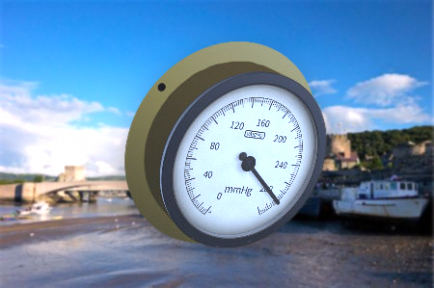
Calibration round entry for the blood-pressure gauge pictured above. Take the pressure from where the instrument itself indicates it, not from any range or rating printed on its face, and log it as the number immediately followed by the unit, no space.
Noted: 280mmHg
